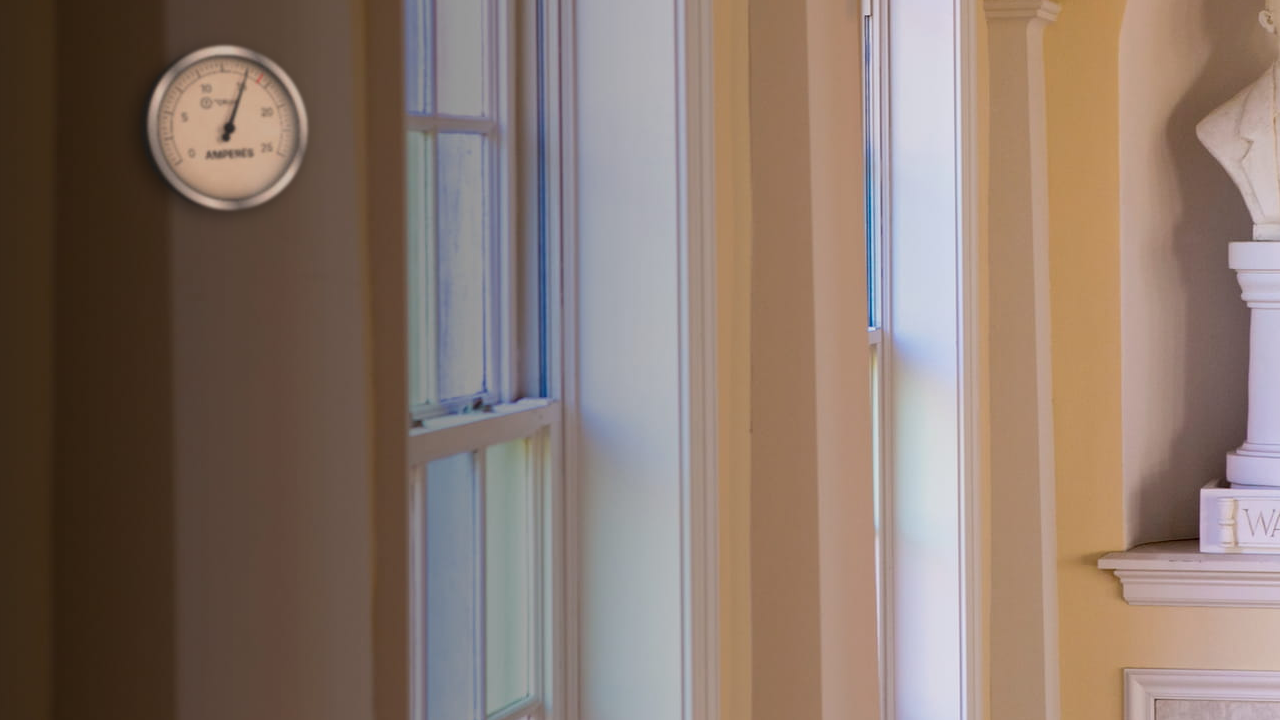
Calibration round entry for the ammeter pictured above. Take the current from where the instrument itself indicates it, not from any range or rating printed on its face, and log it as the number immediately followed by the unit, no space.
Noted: 15A
